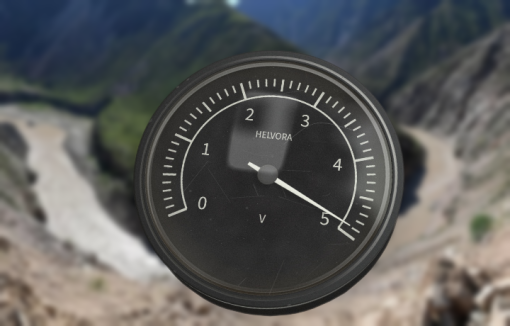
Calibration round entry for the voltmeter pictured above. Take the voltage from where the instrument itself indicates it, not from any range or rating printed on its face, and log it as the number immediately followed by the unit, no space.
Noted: 4.9V
